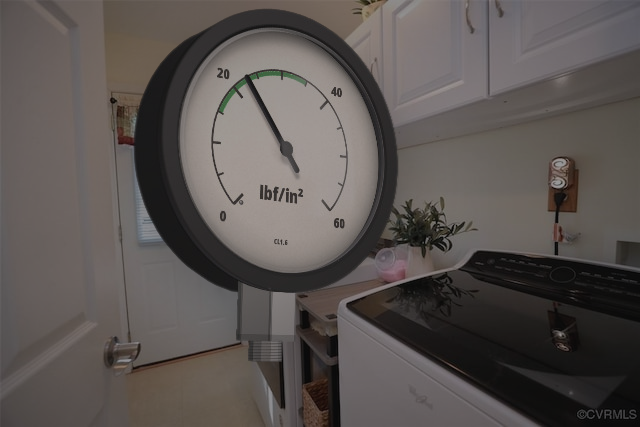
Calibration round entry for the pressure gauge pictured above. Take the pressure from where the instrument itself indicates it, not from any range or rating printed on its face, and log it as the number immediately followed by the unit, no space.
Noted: 22.5psi
